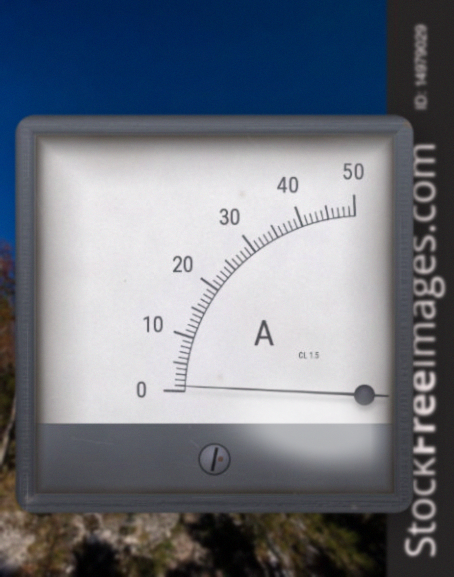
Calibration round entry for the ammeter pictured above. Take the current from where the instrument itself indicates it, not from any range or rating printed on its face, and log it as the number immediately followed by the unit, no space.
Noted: 1A
